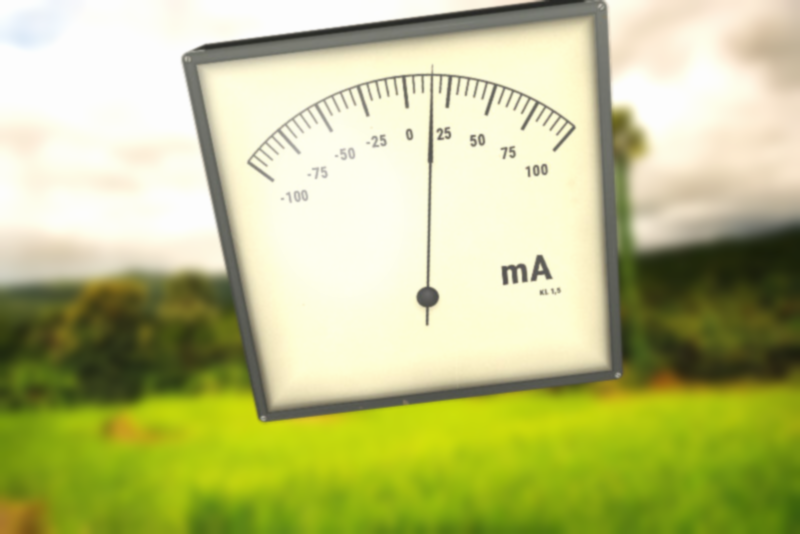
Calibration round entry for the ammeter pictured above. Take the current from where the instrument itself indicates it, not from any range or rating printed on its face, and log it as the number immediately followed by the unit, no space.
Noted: 15mA
